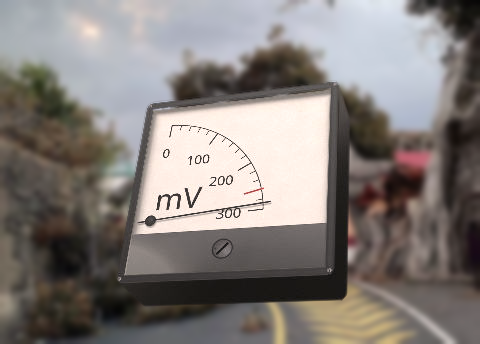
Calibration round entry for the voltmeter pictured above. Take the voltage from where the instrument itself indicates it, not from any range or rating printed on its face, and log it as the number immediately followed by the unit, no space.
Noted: 290mV
